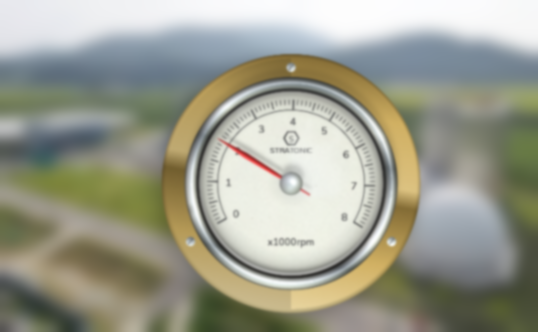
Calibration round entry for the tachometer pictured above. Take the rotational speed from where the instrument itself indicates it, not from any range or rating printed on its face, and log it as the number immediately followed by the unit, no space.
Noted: 2000rpm
